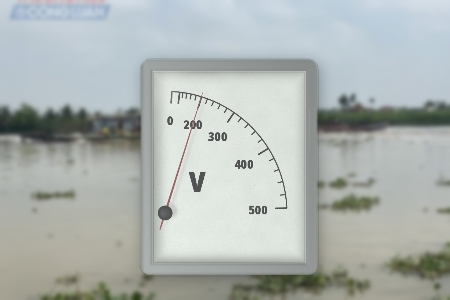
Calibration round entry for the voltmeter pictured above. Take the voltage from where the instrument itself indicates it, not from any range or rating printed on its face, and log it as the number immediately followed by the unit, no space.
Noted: 200V
